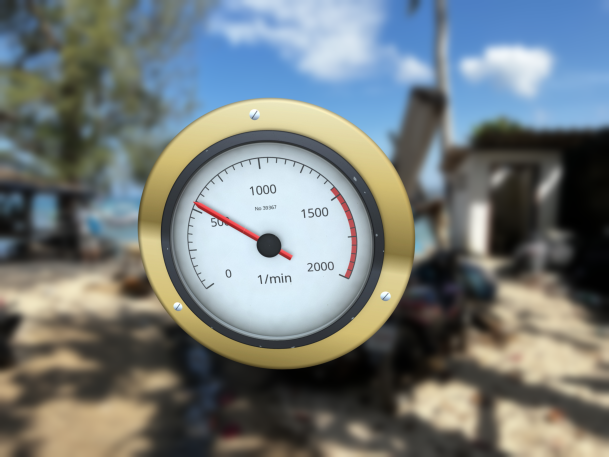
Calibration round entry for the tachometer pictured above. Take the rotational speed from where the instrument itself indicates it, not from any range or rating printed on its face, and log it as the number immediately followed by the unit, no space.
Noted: 550rpm
